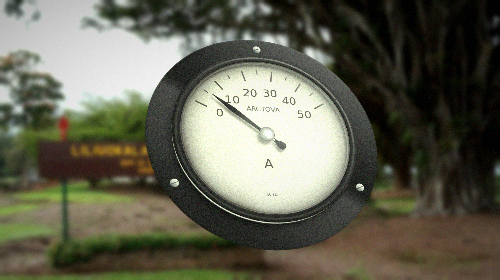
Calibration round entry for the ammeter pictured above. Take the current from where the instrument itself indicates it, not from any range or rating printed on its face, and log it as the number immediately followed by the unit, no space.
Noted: 5A
